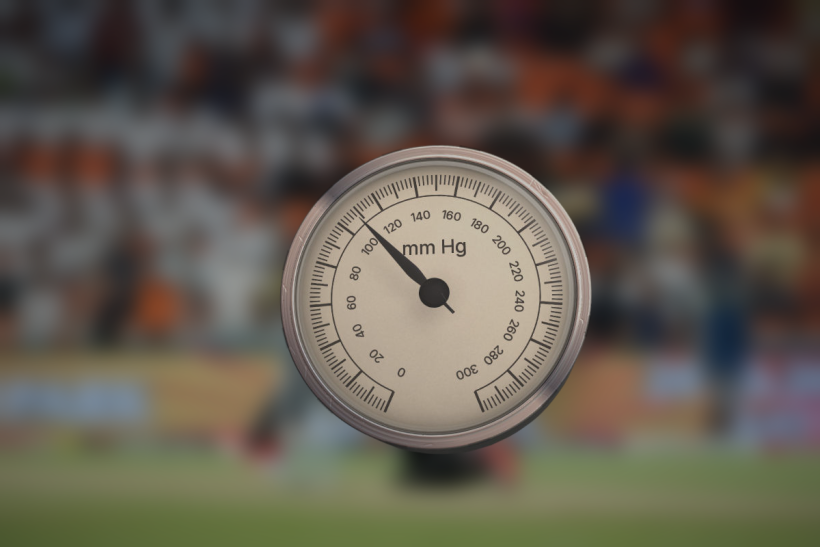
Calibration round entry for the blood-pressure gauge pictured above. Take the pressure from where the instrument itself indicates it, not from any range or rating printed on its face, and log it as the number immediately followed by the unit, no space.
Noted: 108mmHg
